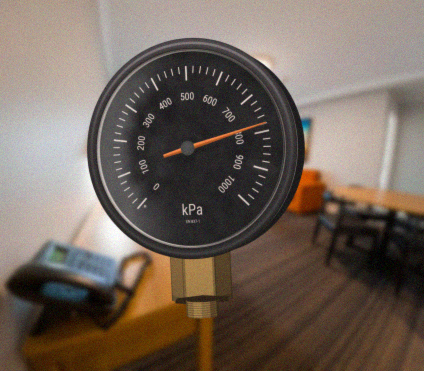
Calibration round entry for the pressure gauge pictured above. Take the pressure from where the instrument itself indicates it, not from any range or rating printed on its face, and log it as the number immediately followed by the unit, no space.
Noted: 780kPa
